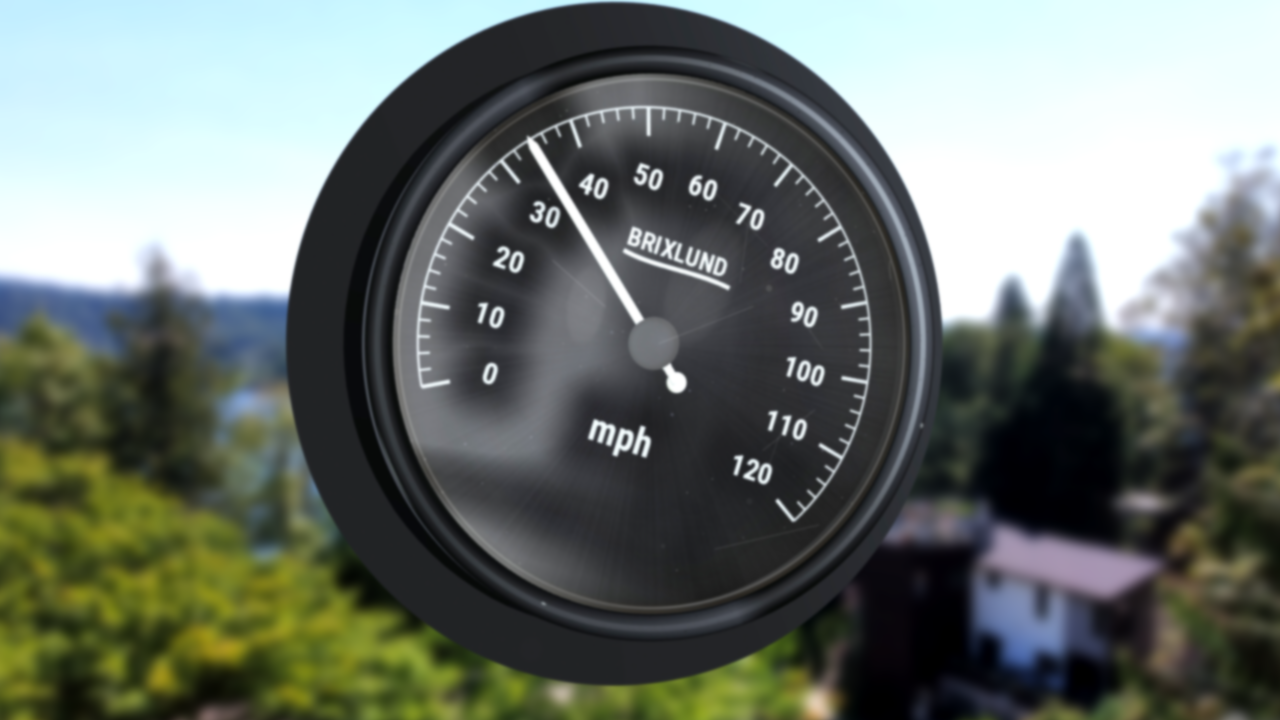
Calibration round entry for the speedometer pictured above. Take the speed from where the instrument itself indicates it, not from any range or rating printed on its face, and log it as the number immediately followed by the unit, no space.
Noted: 34mph
